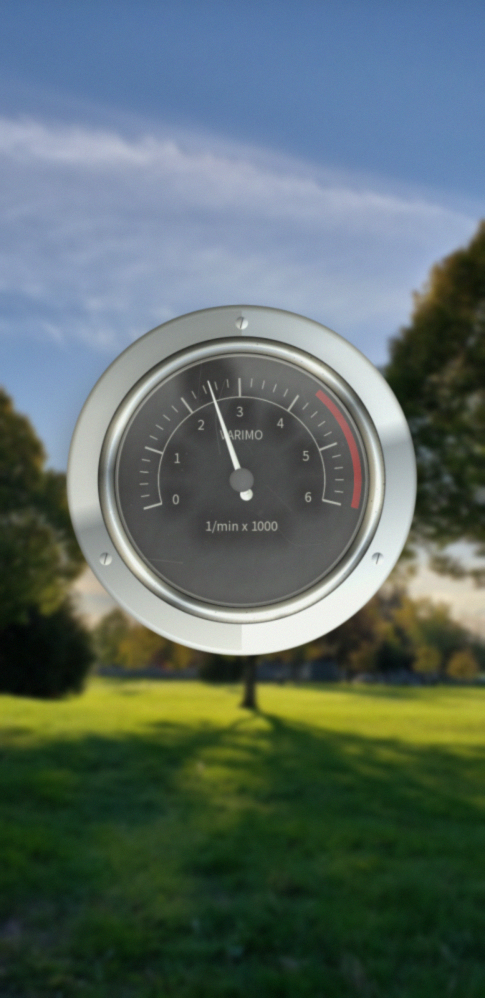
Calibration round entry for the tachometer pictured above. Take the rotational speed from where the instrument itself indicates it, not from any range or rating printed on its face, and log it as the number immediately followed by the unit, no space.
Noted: 2500rpm
